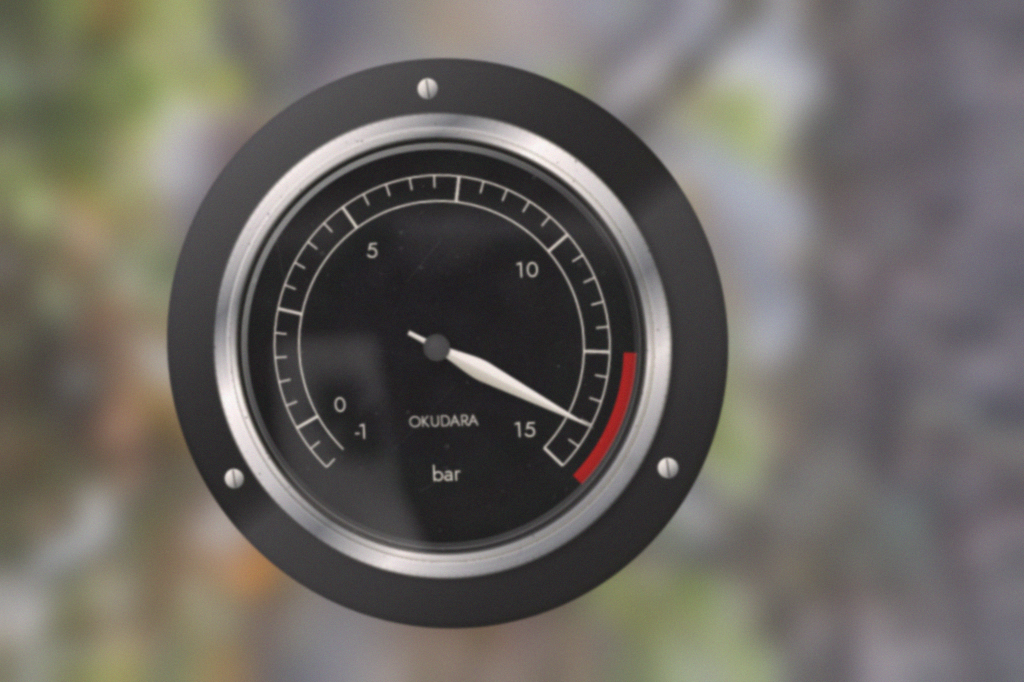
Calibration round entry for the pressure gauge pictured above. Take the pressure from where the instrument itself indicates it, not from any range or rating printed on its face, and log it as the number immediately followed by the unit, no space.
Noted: 14bar
